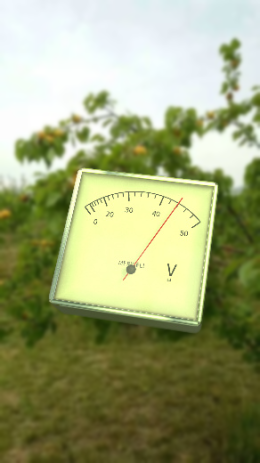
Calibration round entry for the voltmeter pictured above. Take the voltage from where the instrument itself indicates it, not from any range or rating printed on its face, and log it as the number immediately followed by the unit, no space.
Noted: 44V
